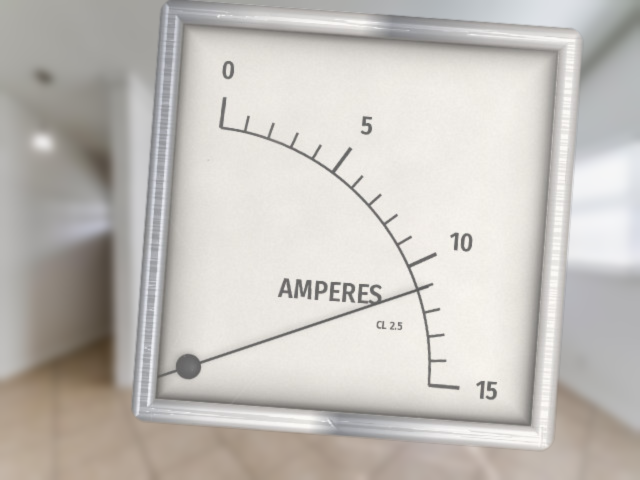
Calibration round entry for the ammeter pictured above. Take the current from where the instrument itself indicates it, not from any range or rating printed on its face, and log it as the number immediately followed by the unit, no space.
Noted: 11A
